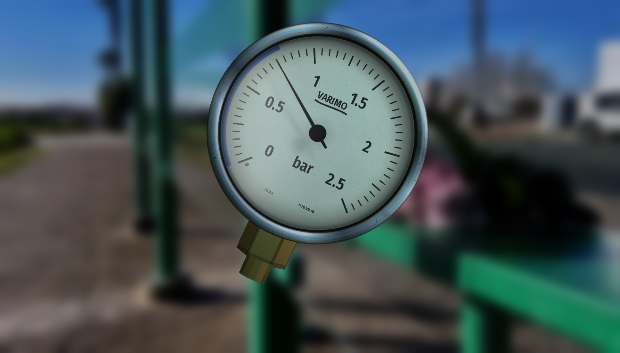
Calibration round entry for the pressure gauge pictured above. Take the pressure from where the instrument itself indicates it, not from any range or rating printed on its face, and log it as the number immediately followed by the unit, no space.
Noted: 0.75bar
